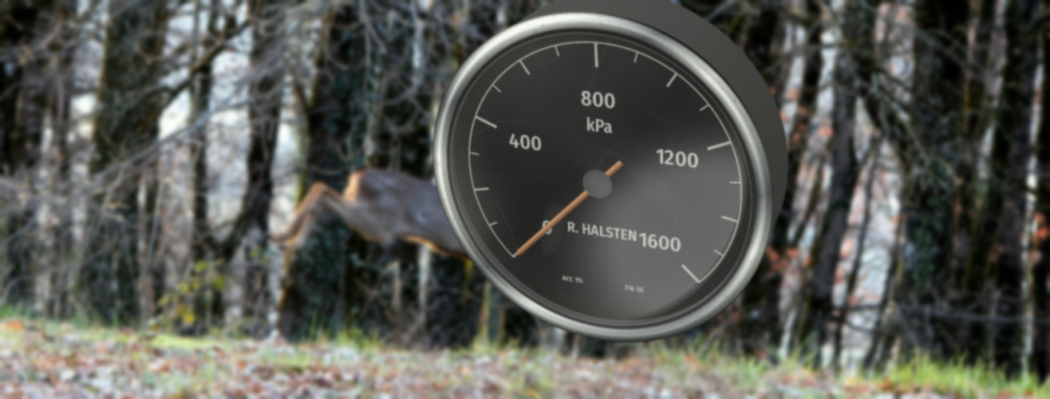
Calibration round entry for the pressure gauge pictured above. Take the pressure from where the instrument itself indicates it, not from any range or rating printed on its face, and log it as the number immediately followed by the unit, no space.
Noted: 0kPa
